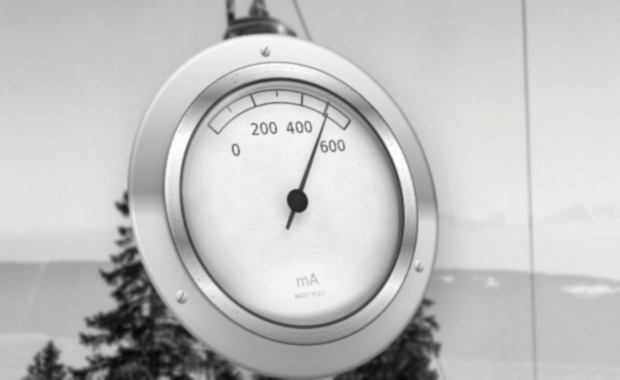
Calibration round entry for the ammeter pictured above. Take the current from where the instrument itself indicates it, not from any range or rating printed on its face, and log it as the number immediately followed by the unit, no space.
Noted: 500mA
